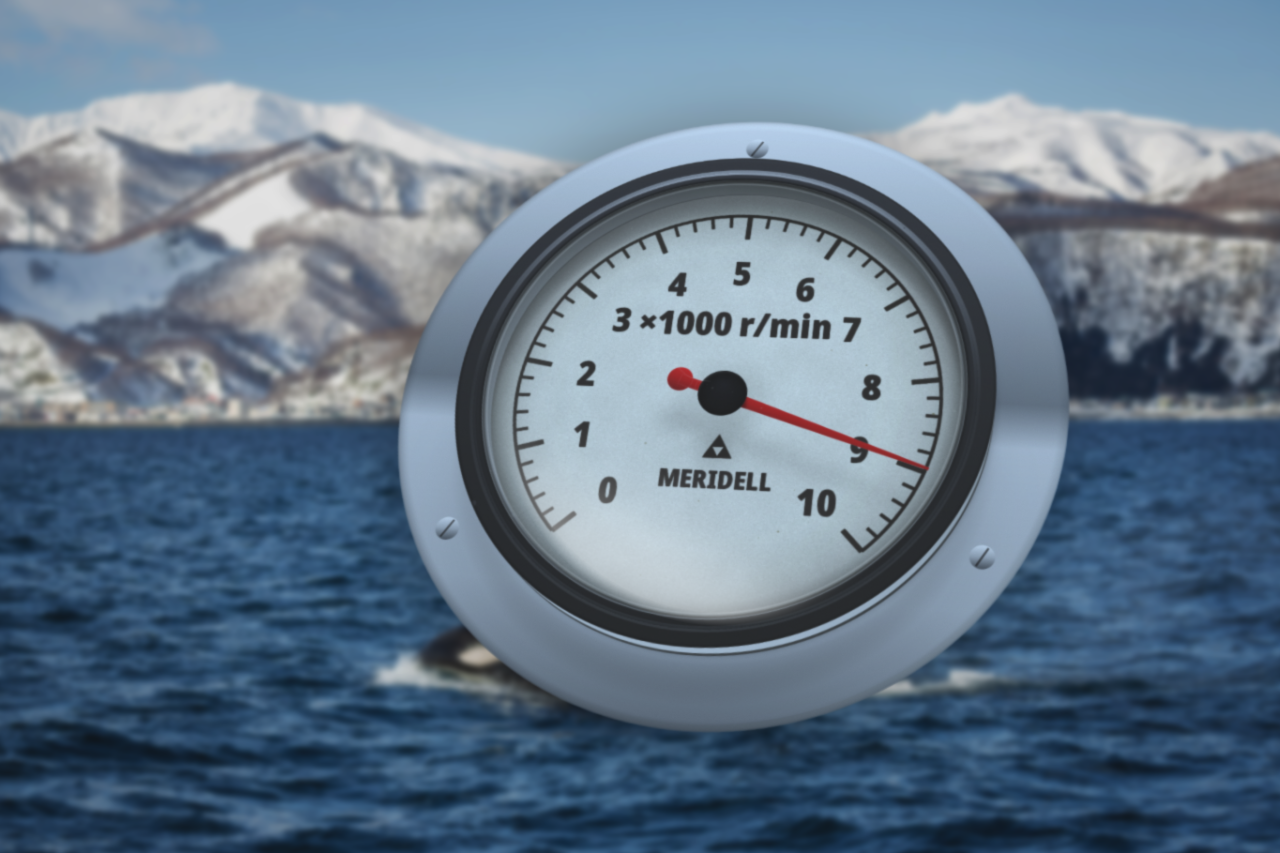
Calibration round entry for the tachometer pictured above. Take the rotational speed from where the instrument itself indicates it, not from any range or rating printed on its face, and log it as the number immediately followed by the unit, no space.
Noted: 9000rpm
